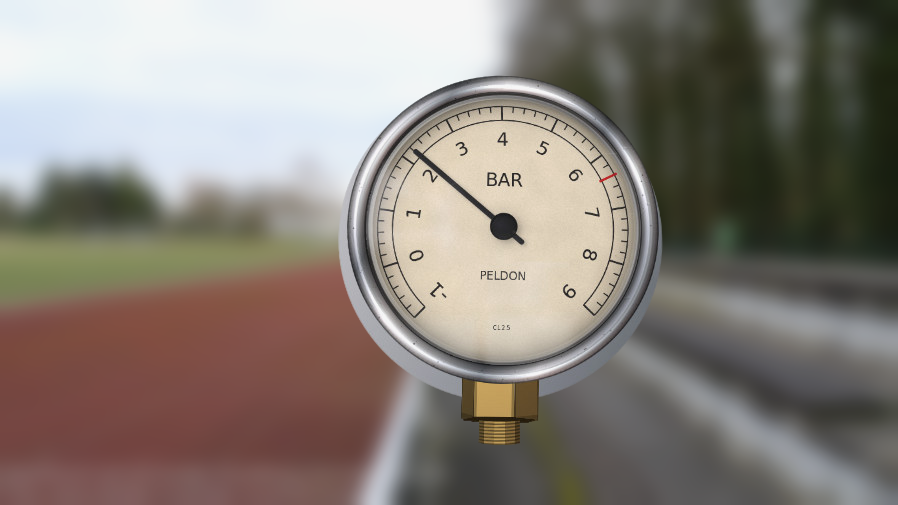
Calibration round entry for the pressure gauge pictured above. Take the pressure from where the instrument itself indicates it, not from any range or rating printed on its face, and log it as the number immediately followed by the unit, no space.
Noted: 2.2bar
